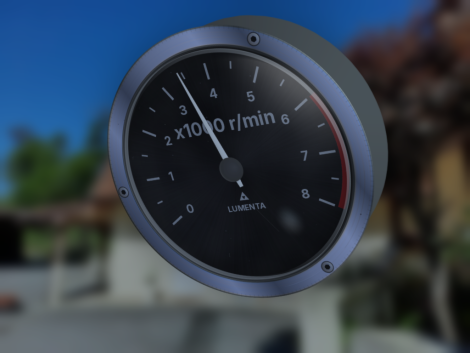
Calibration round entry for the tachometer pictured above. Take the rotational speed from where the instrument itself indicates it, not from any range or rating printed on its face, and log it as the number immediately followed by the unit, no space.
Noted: 3500rpm
